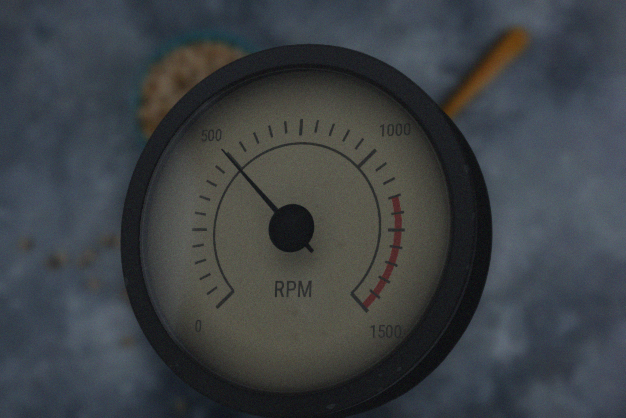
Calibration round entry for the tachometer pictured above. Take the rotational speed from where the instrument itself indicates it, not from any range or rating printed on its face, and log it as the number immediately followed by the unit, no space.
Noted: 500rpm
